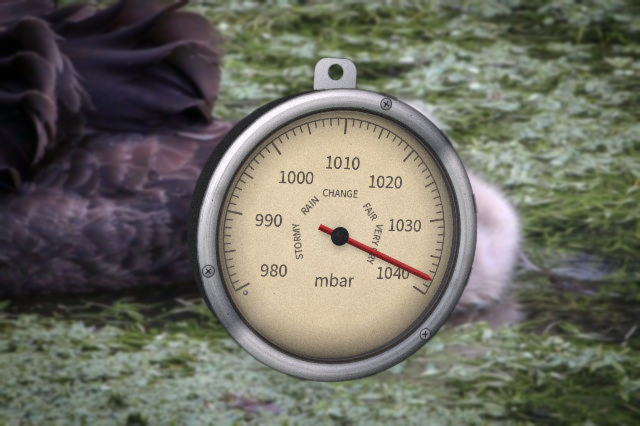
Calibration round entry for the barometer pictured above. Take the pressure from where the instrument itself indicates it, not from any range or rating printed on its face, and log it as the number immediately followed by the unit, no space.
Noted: 1038mbar
